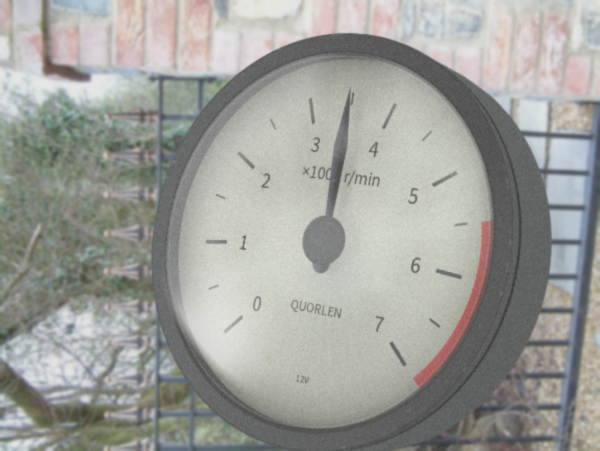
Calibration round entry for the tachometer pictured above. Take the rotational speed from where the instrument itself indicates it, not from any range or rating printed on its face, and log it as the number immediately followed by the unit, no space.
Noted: 3500rpm
